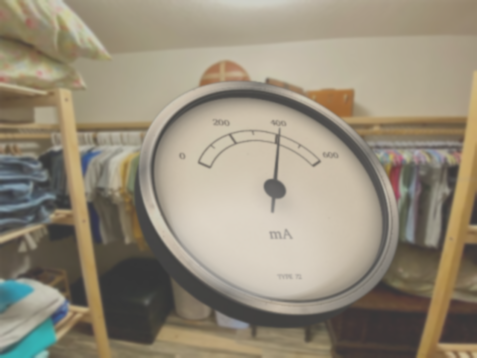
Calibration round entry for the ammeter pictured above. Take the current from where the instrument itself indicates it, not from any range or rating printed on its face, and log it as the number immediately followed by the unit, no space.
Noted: 400mA
